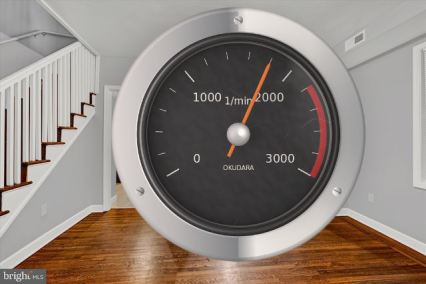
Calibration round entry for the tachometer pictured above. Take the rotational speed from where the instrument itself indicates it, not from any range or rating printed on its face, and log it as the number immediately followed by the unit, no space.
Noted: 1800rpm
